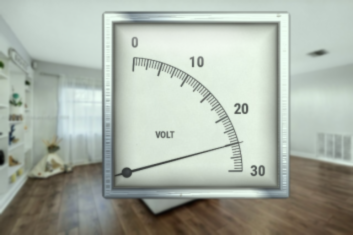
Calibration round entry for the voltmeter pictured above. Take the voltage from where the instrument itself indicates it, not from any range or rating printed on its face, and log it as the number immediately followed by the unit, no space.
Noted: 25V
